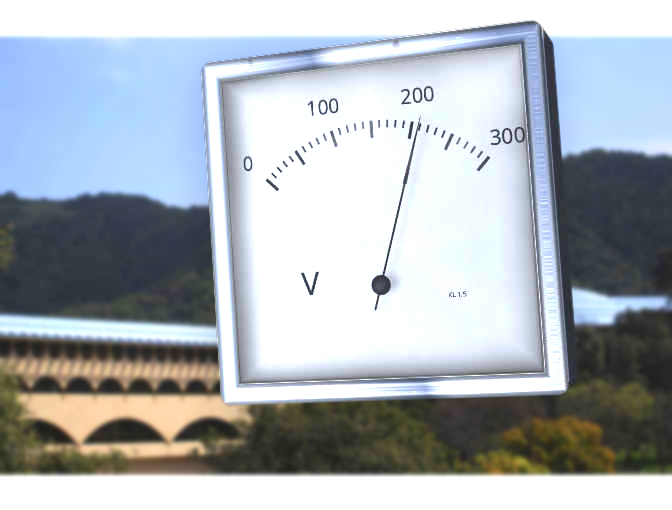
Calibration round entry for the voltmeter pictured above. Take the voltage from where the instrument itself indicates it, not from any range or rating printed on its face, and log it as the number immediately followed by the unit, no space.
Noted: 210V
